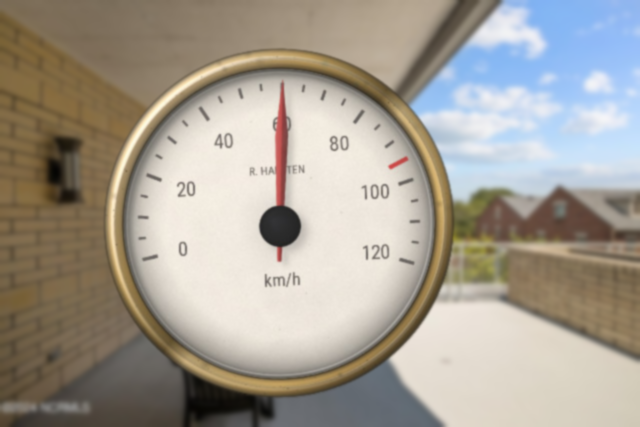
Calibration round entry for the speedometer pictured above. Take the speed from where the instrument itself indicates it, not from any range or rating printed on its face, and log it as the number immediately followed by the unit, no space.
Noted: 60km/h
